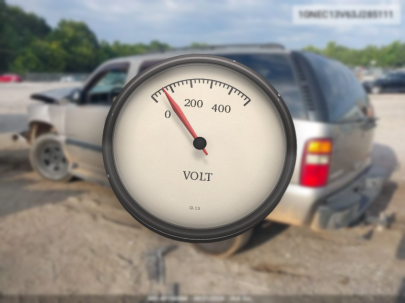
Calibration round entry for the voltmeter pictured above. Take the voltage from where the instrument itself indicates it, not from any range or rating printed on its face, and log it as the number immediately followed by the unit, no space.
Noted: 60V
